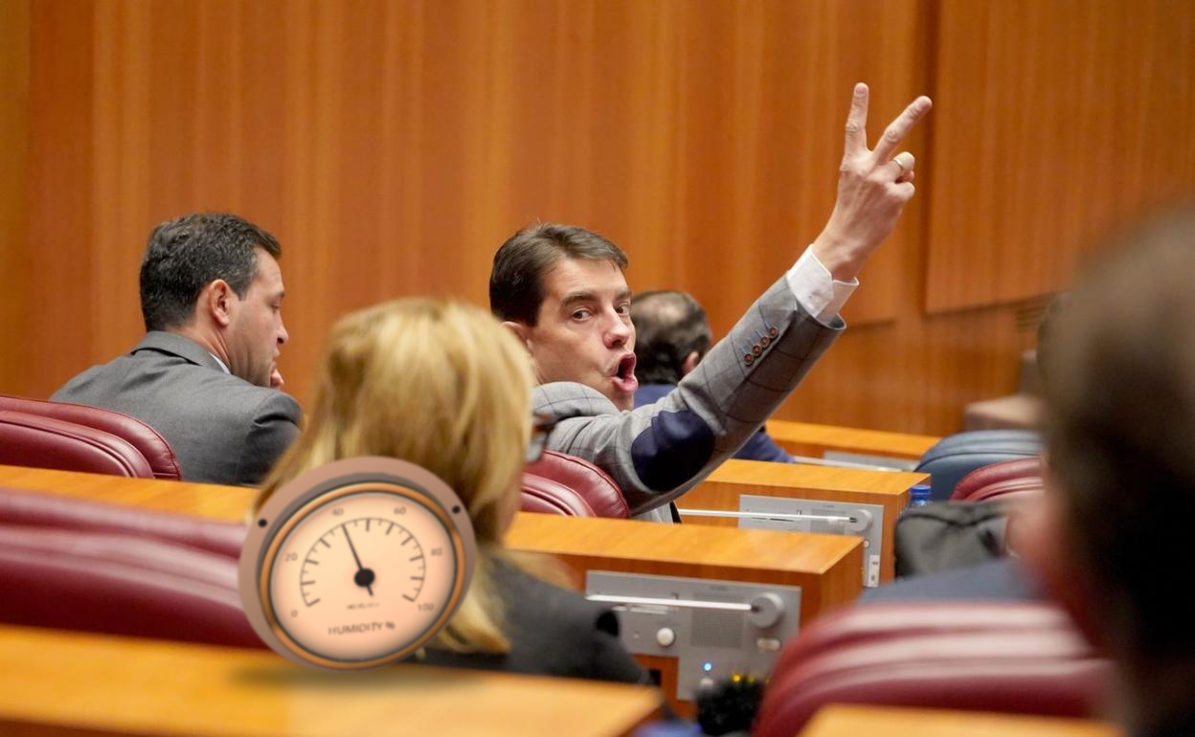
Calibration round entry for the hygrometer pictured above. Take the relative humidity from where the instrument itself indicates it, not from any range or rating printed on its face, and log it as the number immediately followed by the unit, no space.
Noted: 40%
